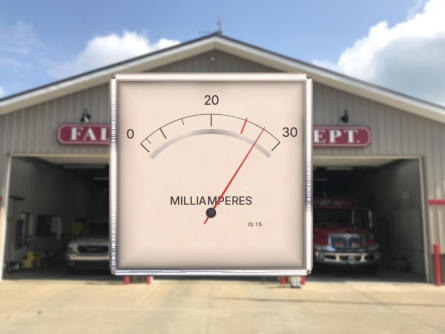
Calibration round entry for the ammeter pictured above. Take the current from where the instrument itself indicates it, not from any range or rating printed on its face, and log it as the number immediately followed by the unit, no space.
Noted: 27.5mA
